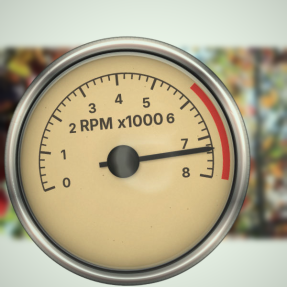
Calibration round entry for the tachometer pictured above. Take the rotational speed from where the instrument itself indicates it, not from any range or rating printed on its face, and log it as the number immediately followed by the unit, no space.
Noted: 7300rpm
